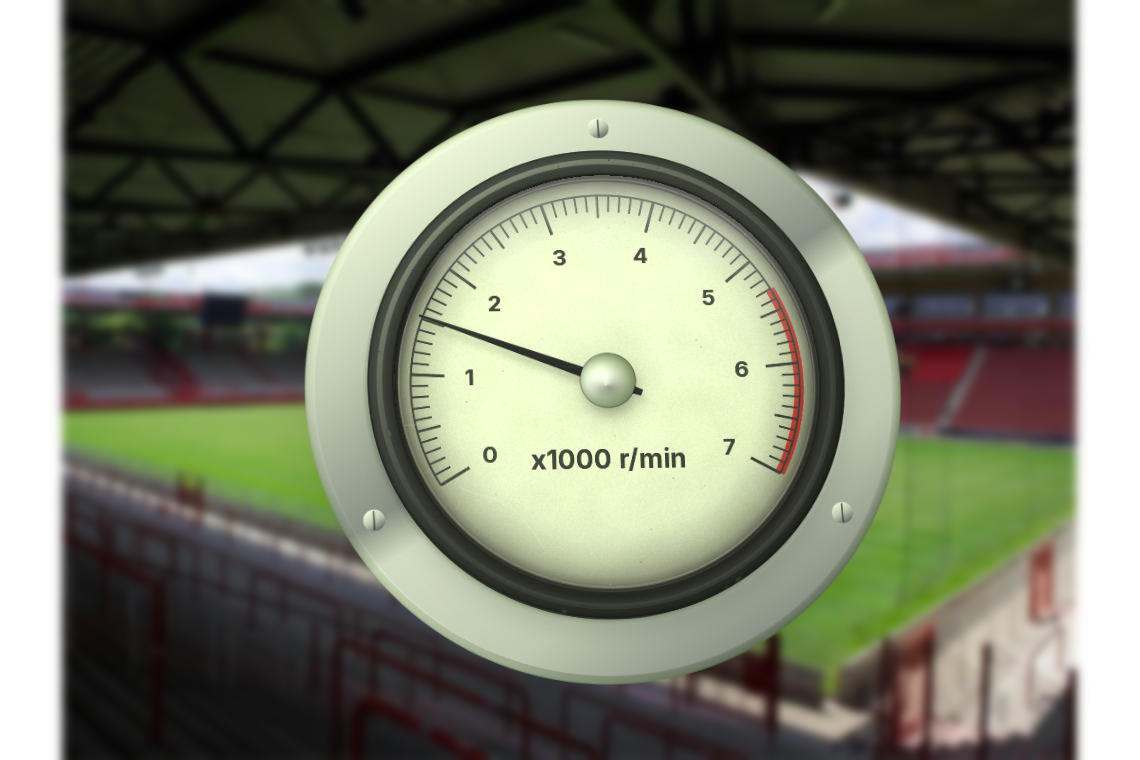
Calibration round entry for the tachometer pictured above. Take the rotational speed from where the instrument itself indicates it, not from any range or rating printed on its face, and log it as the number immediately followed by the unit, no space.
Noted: 1500rpm
